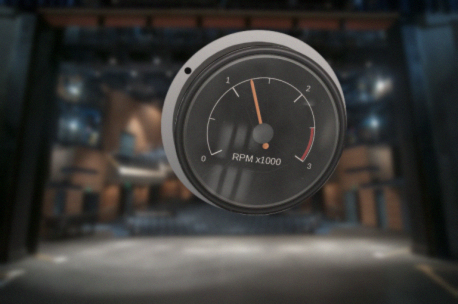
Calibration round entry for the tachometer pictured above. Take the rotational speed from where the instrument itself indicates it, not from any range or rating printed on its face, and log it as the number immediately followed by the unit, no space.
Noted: 1250rpm
